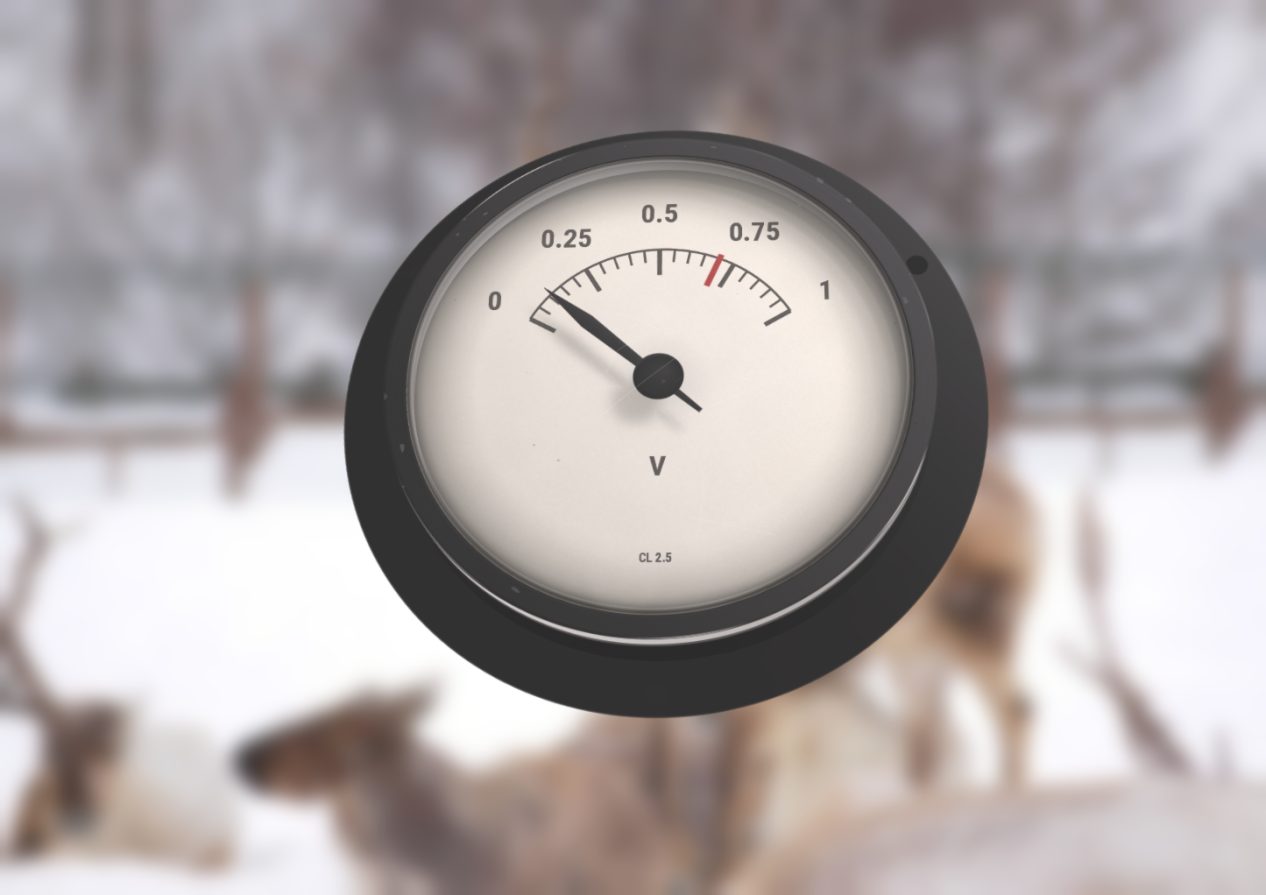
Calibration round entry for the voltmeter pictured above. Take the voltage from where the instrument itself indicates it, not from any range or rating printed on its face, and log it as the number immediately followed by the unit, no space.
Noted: 0.1V
